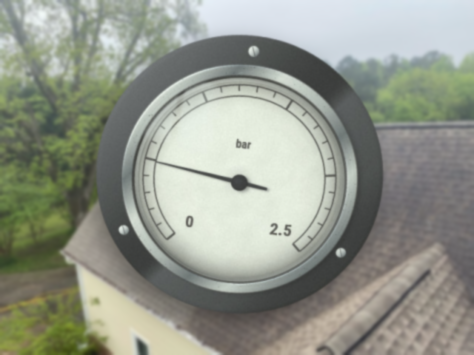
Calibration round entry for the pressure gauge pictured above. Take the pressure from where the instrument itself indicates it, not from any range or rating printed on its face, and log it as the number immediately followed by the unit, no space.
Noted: 0.5bar
